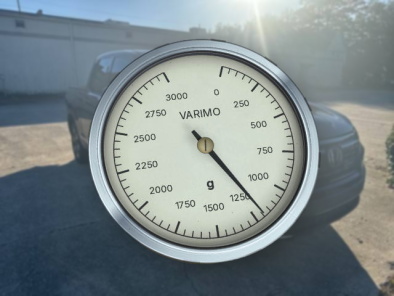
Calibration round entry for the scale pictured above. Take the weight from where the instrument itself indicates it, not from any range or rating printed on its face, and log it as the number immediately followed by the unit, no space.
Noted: 1200g
